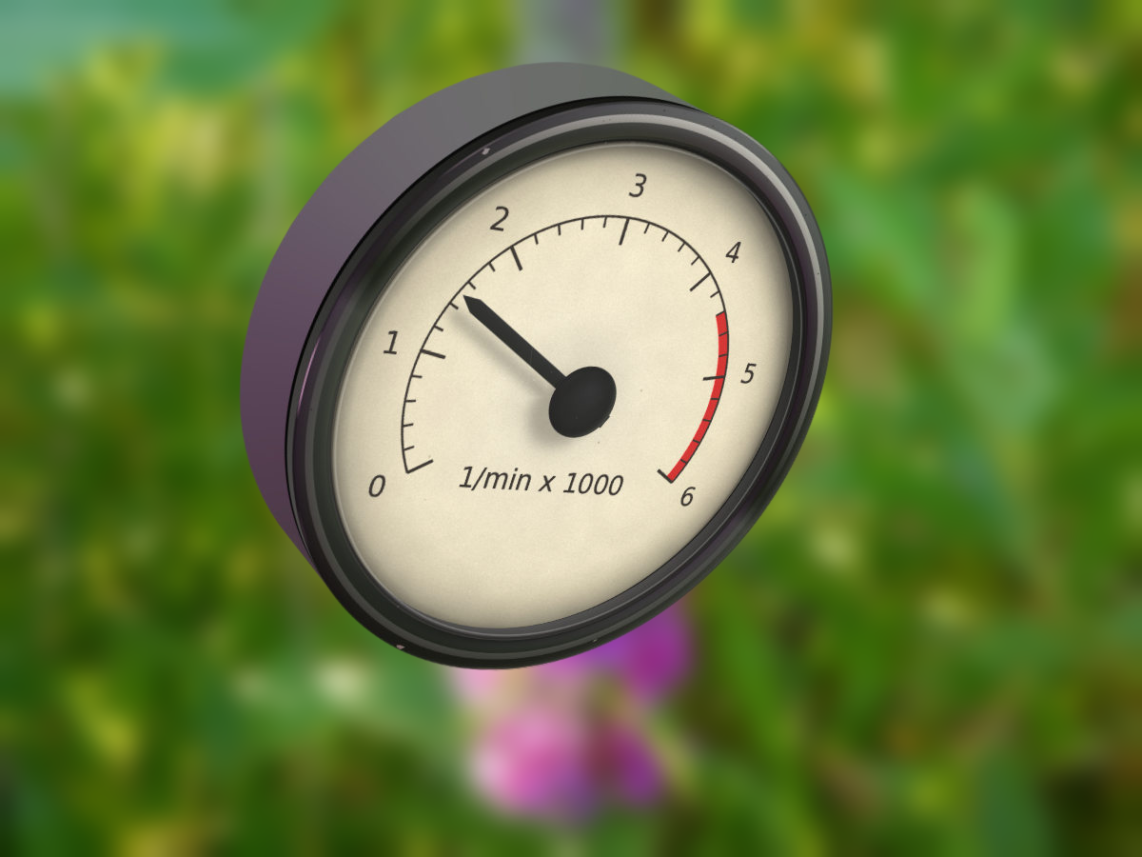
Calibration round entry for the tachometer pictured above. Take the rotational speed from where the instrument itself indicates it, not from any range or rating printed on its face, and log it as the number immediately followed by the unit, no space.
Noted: 1500rpm
